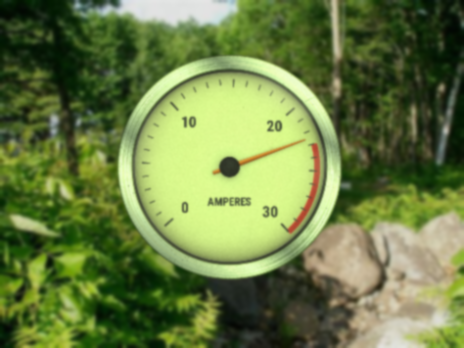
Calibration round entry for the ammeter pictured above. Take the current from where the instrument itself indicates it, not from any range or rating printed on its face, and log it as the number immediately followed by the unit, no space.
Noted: 22.5A
